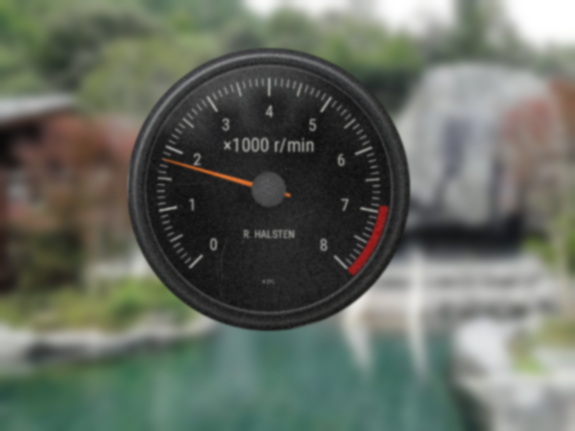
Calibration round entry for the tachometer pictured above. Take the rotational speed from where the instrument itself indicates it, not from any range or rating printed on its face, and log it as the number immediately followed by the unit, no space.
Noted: 1800rpm
